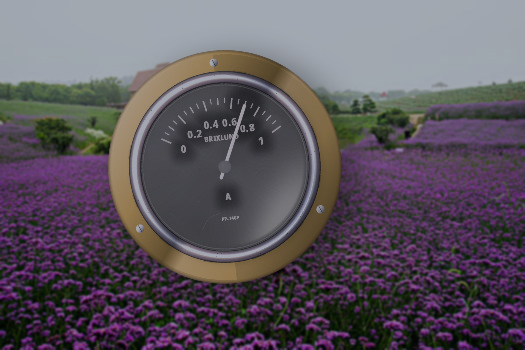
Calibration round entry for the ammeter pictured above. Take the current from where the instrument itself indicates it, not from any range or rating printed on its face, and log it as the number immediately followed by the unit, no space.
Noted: 0.7A
